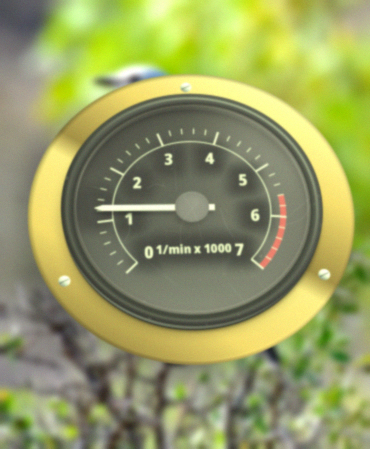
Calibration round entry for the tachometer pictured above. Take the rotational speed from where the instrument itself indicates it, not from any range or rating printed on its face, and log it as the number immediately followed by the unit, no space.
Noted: 1200rpm
